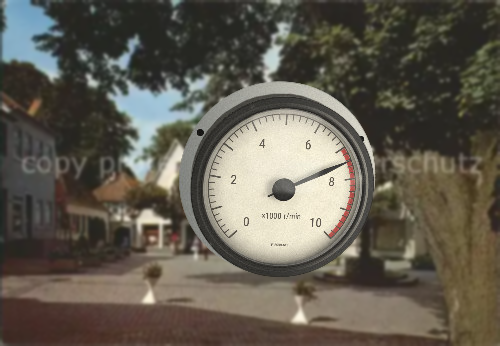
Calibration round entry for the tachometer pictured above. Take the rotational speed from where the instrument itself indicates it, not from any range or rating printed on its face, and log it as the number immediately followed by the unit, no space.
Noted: 7400rpm
